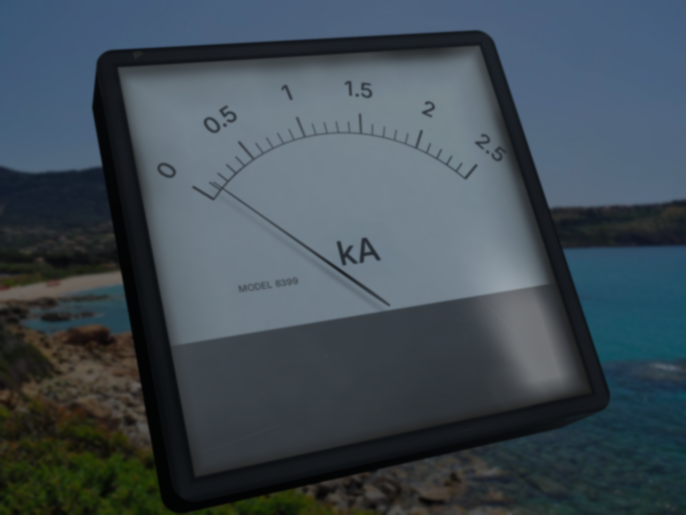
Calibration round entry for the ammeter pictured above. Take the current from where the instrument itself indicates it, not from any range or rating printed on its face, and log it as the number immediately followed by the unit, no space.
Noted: 0.1kA
